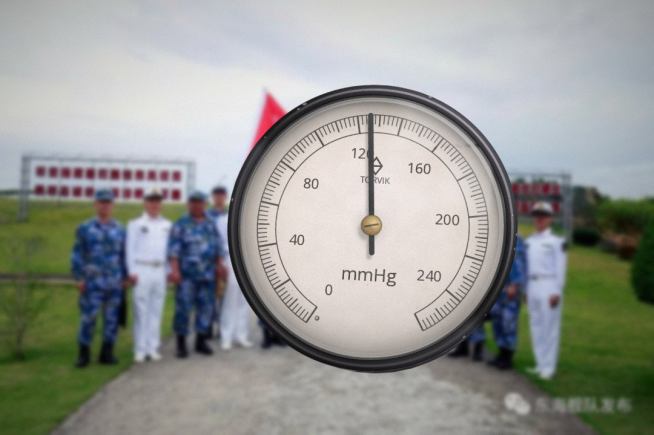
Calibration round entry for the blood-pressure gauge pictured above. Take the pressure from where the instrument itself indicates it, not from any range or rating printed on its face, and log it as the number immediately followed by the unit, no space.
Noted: 126mmHg
